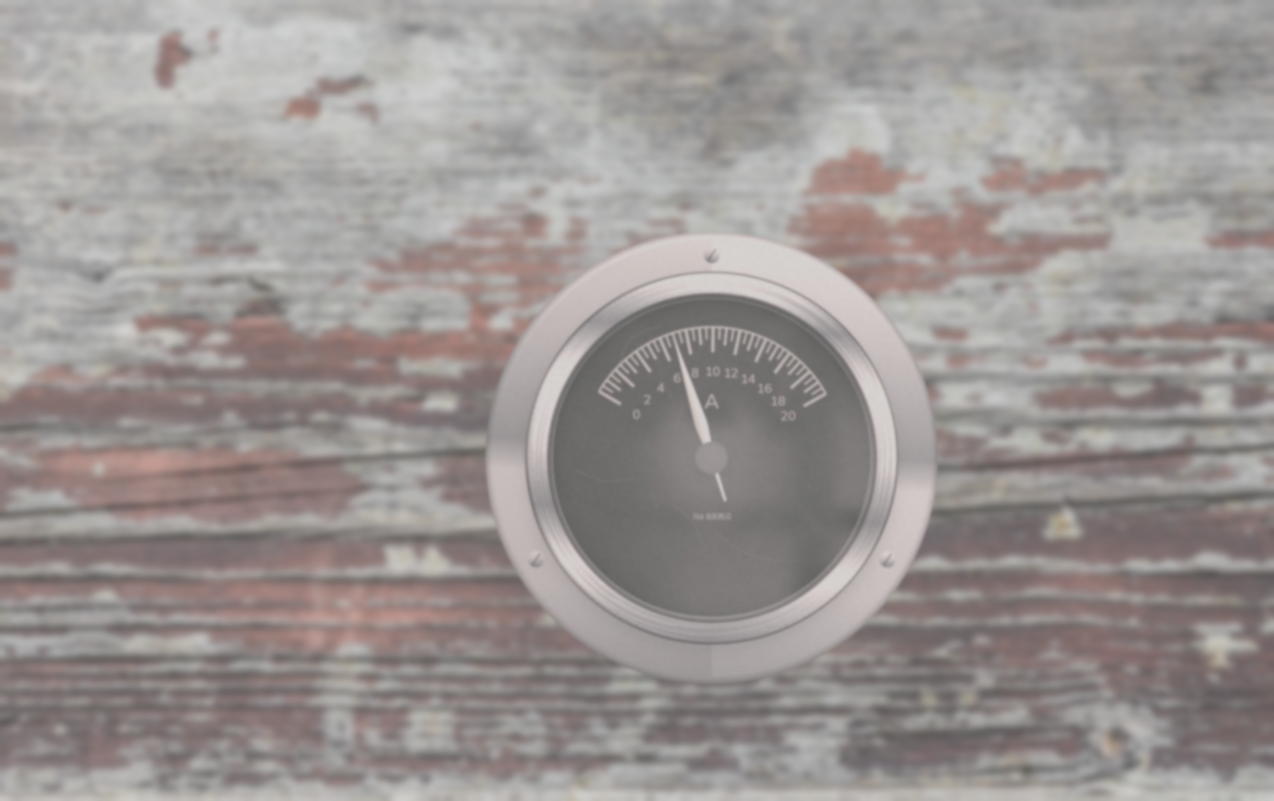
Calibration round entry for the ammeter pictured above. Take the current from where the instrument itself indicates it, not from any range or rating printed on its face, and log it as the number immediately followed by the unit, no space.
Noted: 7A
